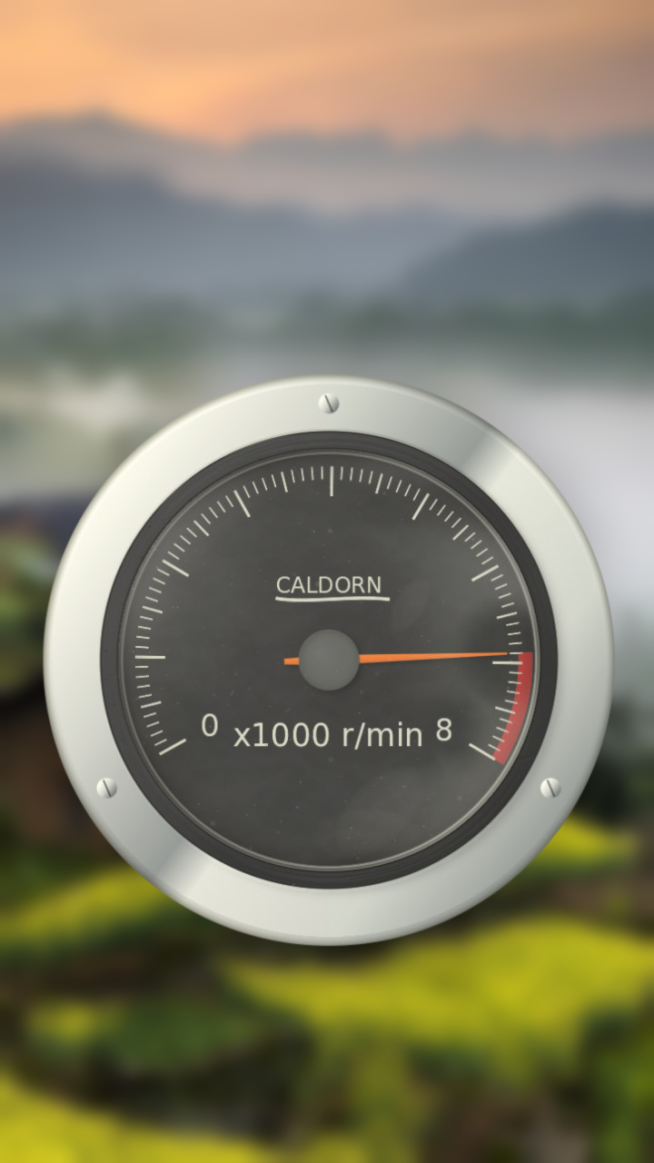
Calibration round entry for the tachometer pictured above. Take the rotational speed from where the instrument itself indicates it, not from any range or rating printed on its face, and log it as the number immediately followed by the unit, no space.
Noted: 6900rpm
